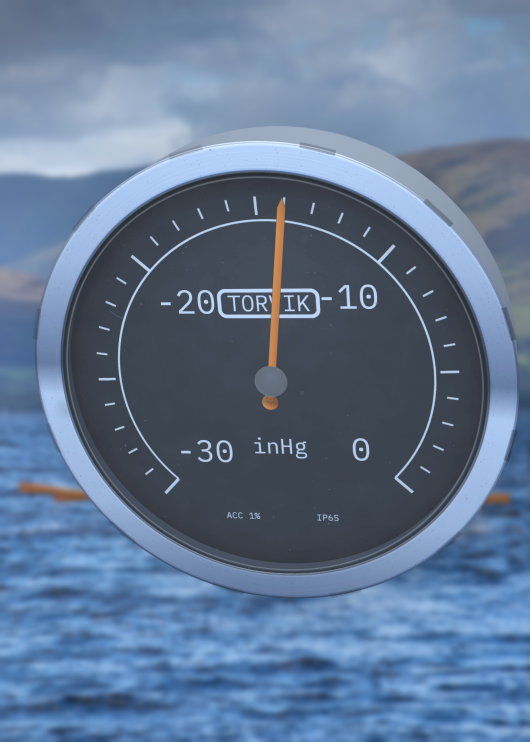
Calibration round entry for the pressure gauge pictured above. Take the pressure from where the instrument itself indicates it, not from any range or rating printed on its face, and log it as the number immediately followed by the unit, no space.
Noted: -14inHg
